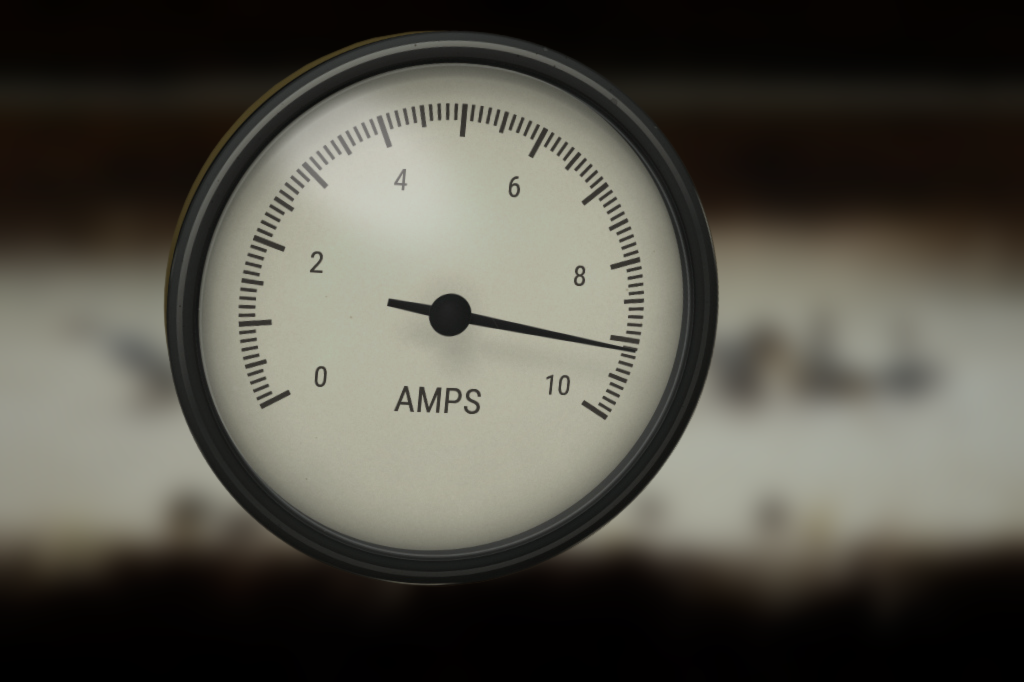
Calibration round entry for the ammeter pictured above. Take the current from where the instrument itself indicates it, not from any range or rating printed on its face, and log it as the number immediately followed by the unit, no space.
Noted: 9.1A
